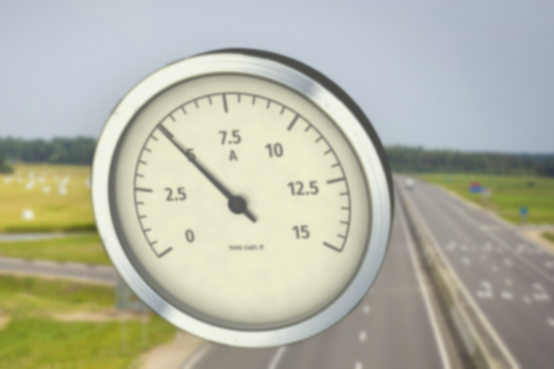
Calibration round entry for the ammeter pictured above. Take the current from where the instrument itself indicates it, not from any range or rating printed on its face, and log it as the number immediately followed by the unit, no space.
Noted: 5A
